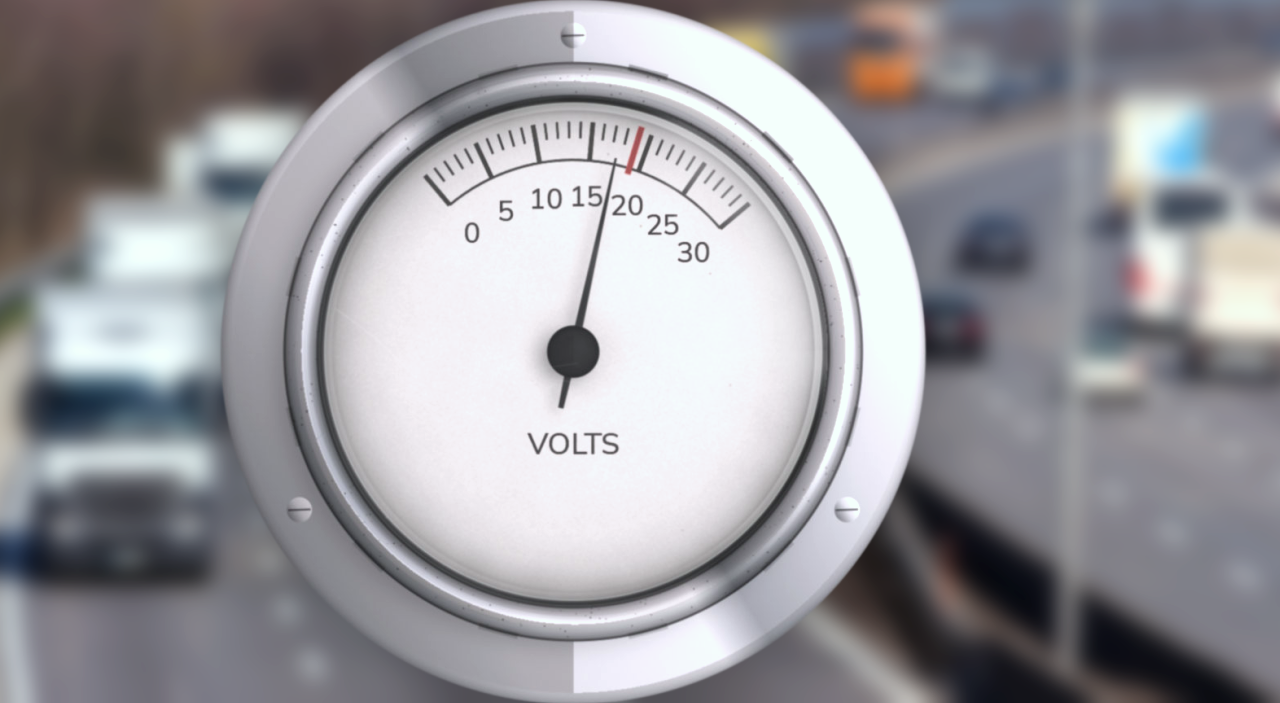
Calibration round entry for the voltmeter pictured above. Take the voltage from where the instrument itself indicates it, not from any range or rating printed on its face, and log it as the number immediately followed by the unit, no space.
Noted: 17.5V
